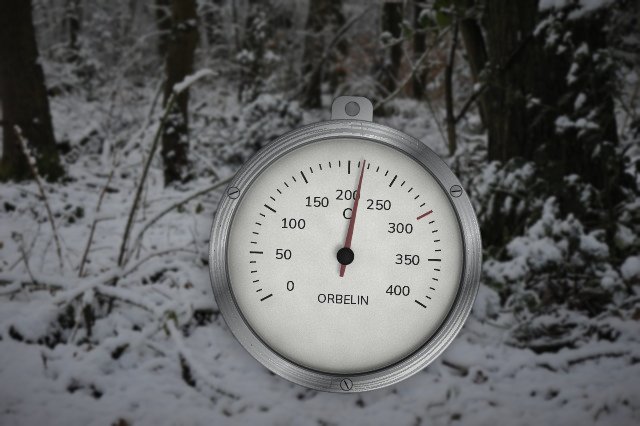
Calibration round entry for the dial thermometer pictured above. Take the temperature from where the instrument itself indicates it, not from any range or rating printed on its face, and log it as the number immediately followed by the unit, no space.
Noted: 215°C
